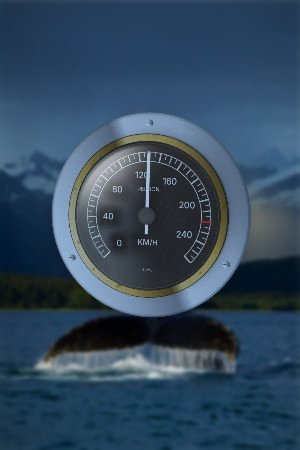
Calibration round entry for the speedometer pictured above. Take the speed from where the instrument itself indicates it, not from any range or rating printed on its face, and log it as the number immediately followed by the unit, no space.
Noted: 130km/h
